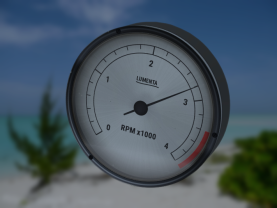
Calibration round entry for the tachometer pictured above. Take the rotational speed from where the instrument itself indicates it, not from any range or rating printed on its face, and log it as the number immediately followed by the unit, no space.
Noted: 2800rpm
